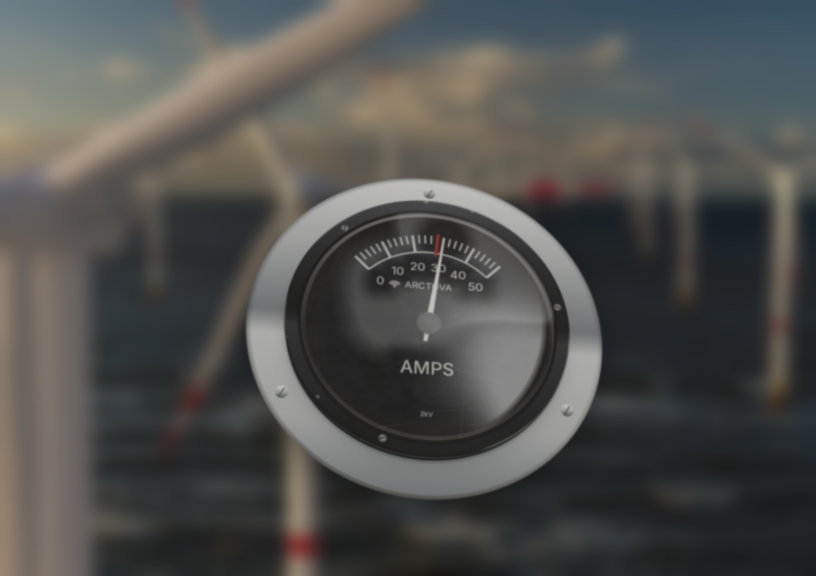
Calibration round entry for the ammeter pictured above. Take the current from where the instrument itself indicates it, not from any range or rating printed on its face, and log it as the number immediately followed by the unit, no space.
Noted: 30A
